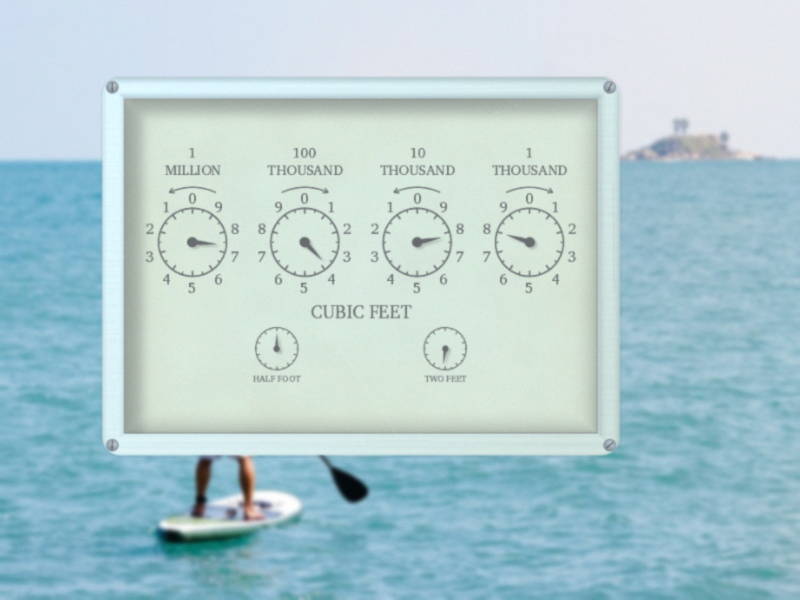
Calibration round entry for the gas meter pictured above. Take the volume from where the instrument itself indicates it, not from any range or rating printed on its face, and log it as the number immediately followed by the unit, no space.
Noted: 737800ft³
